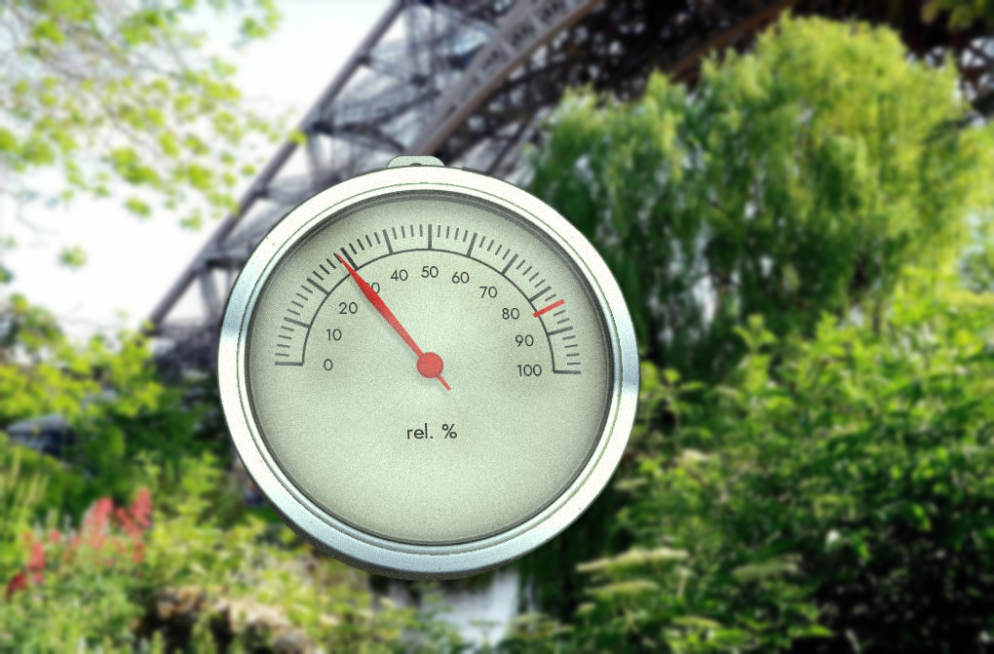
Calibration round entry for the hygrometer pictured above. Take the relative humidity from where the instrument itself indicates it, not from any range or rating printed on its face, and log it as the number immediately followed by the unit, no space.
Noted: 28%
